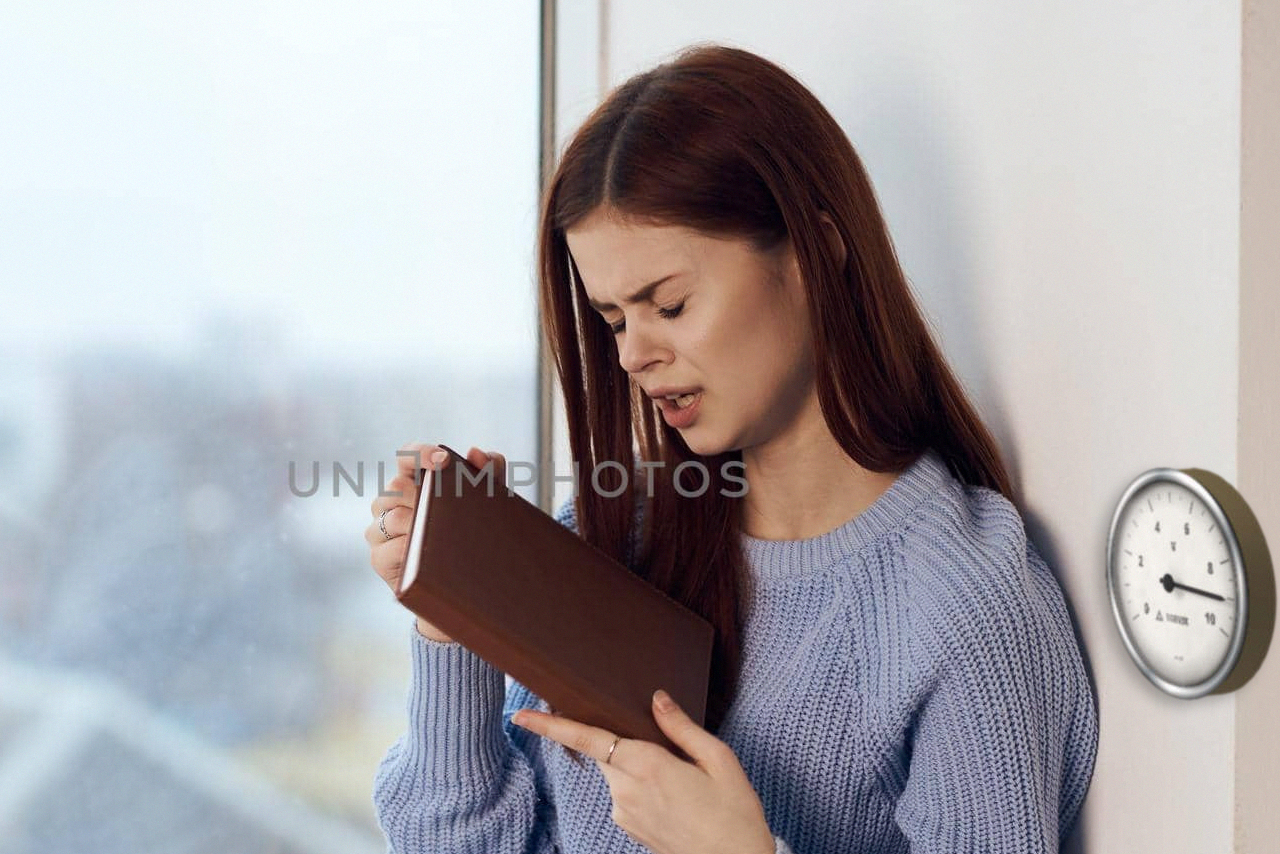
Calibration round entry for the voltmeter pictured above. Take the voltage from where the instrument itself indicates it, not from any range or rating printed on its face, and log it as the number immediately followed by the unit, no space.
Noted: 9V
